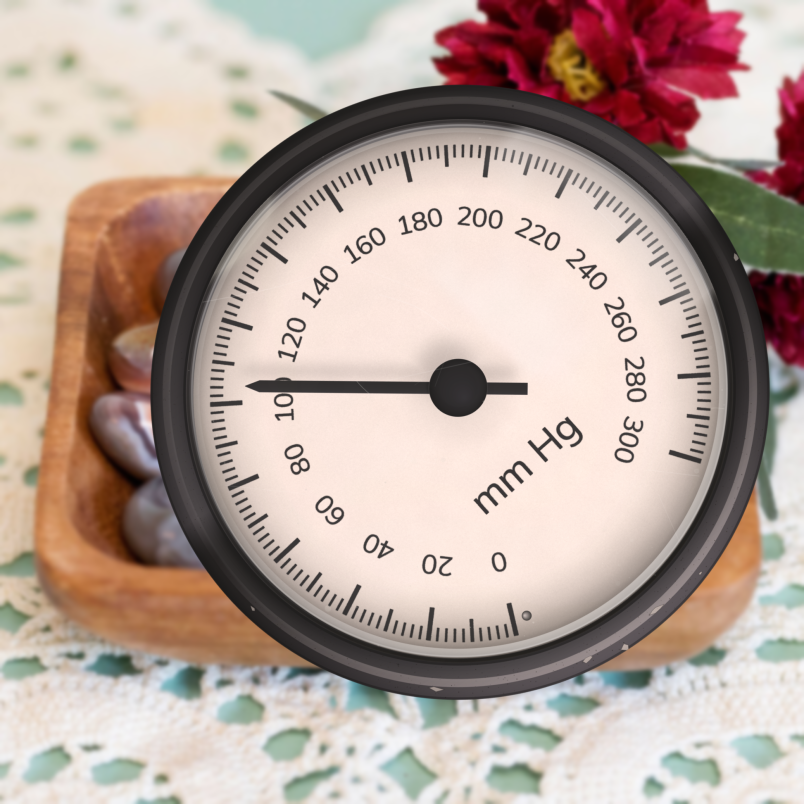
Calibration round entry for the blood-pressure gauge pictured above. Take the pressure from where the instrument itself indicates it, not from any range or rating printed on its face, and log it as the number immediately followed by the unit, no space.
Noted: 104mmHg
